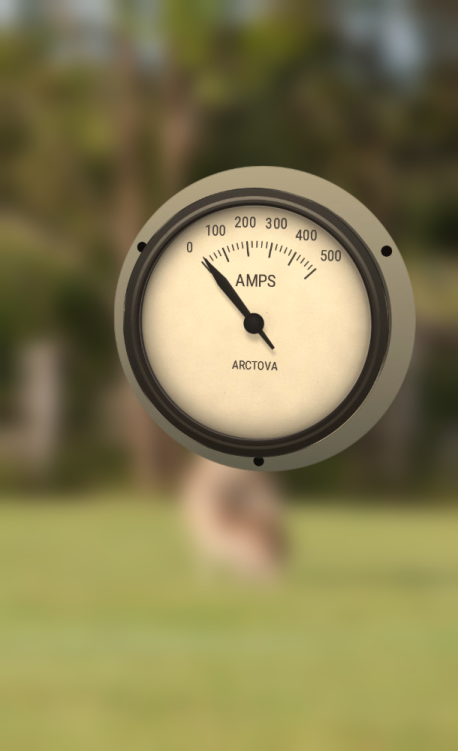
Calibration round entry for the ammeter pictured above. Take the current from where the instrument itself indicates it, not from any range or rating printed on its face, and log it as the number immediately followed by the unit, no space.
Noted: 20A
